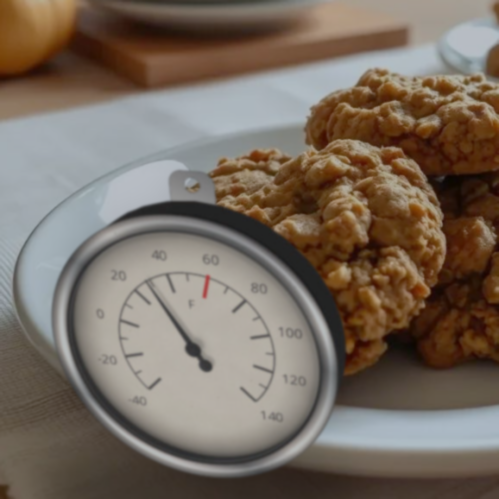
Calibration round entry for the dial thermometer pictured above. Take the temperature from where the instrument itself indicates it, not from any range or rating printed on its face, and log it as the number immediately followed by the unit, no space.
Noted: 30°F
